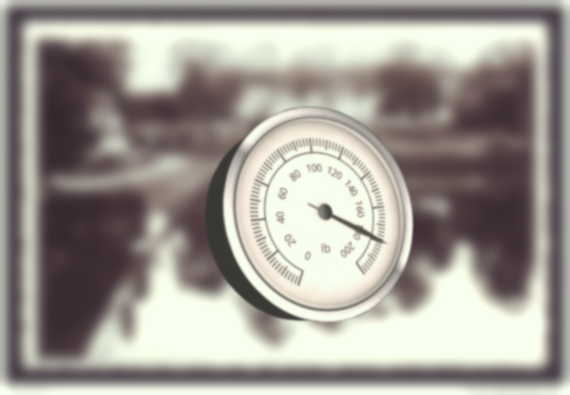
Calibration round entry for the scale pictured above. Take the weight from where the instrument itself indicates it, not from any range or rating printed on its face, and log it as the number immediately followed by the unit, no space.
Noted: 180lb
